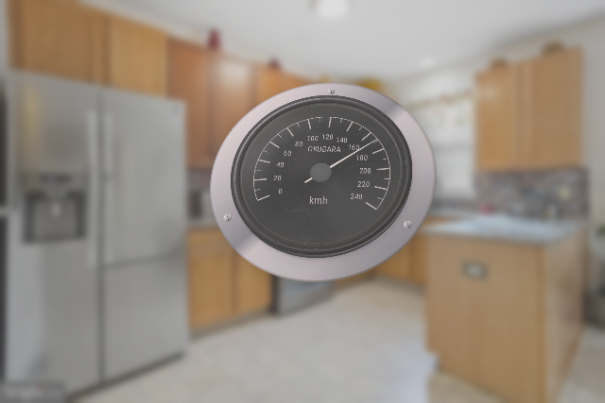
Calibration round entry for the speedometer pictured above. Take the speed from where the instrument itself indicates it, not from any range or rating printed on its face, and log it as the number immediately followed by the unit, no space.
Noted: 170km/h
